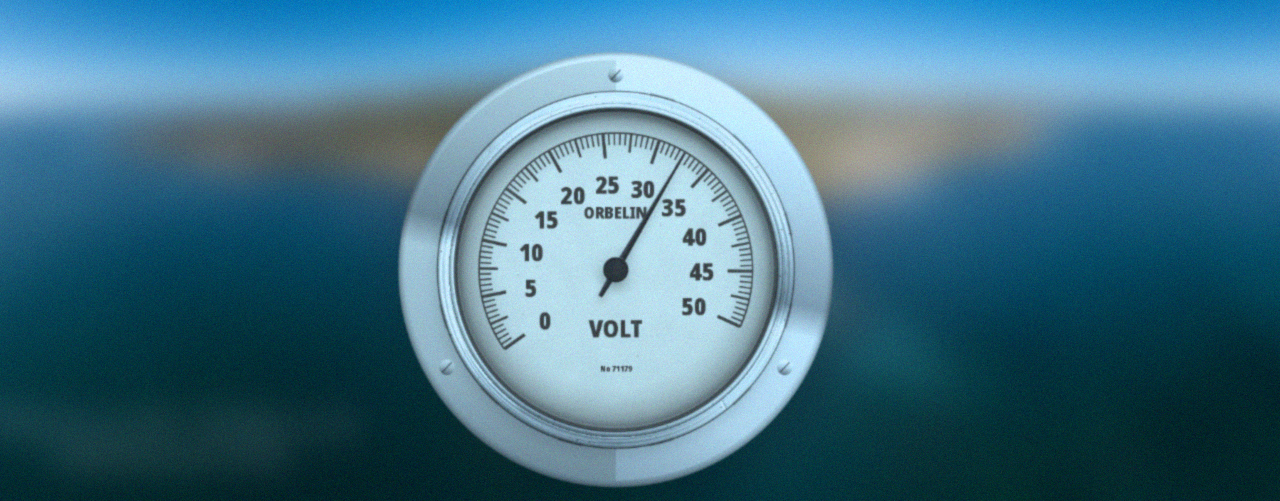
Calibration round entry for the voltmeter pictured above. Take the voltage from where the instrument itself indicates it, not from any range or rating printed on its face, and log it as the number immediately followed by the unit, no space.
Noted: 32.5V
